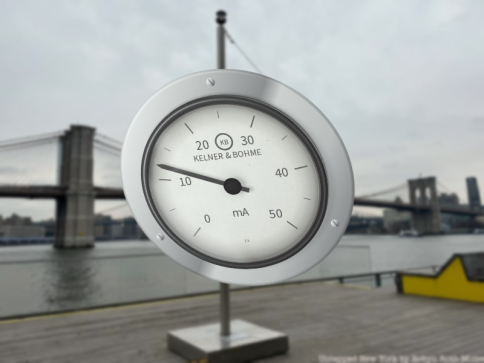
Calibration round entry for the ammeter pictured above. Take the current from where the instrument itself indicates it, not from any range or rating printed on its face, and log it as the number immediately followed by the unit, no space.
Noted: 12.5mA
